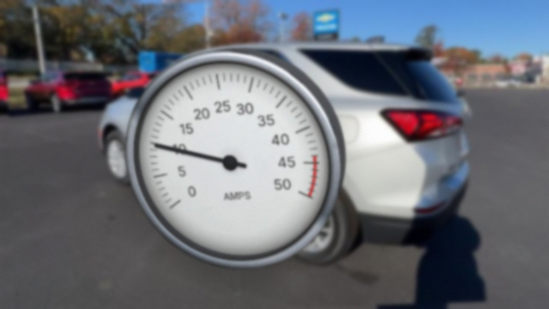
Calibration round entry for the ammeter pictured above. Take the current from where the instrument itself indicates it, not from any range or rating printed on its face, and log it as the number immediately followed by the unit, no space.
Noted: 10A
